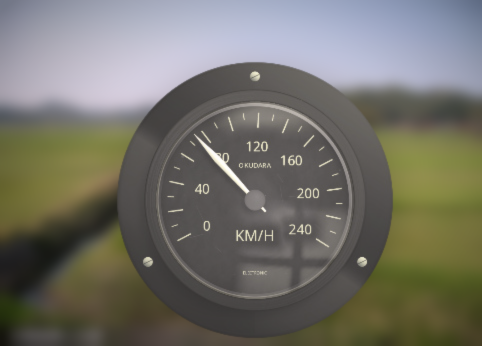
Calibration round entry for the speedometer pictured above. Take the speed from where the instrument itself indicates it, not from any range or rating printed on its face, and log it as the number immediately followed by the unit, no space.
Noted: 75km/h
